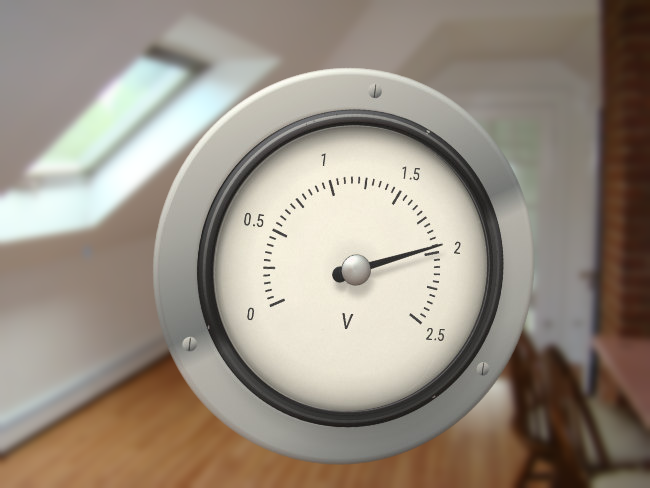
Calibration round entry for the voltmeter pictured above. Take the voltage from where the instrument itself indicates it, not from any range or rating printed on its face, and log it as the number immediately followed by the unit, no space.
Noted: 1.95V
